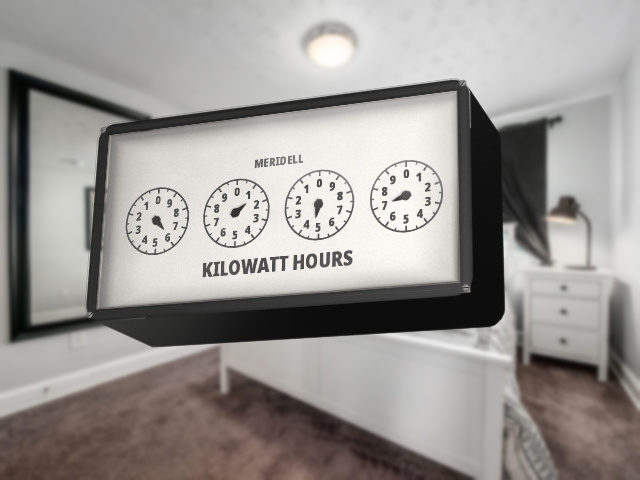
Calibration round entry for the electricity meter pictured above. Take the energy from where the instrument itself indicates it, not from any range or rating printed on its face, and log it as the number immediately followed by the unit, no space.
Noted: 6147kWh
